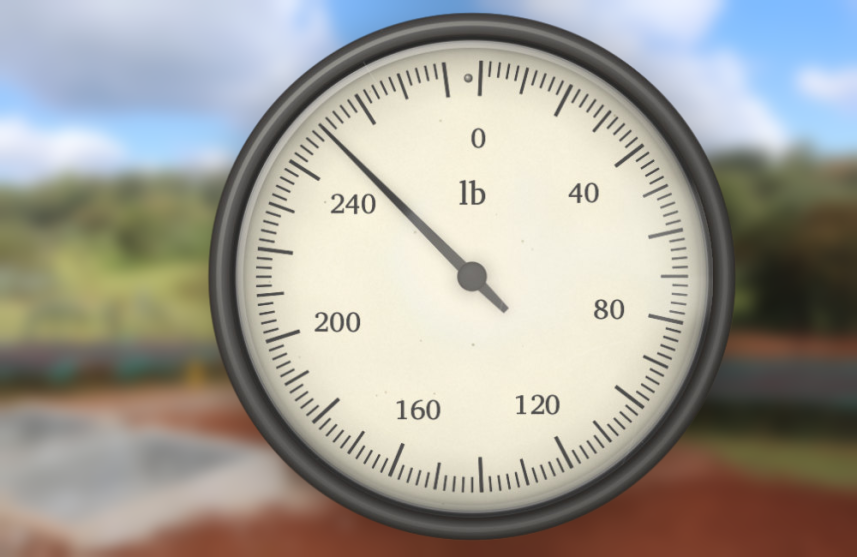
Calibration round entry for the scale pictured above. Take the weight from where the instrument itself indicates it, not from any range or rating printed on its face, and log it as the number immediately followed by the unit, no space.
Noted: 250lb
